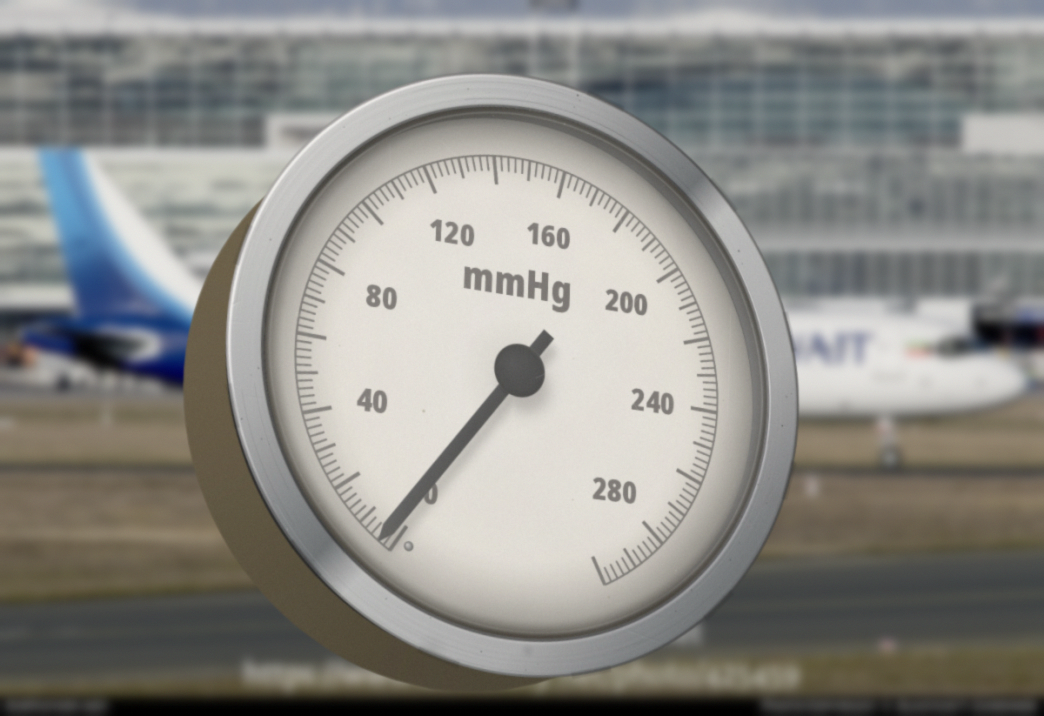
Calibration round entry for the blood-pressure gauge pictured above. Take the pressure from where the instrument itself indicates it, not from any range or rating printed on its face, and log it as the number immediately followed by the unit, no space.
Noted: 4mmHg
